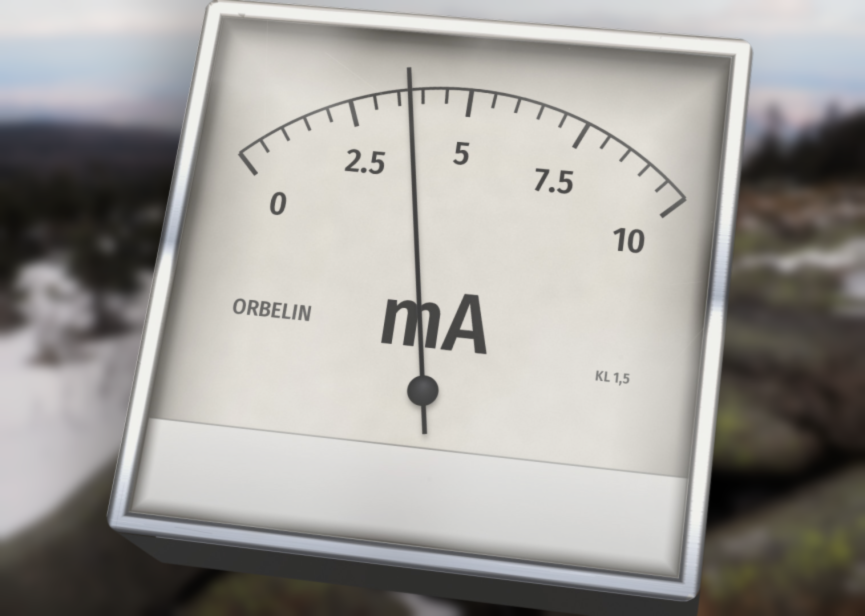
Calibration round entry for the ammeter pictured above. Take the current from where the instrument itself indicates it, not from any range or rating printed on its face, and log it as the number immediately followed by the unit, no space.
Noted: 3.75mA
